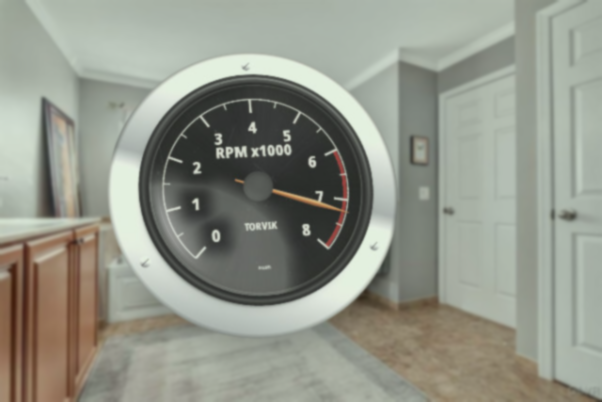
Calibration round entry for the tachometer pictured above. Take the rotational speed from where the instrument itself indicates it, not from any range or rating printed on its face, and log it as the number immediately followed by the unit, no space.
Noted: 7250rpm
